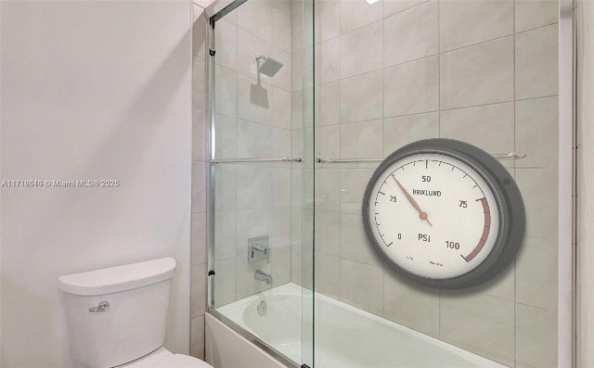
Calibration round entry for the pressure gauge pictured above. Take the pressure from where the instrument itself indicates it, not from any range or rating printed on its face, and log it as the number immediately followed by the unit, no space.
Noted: 35psi
